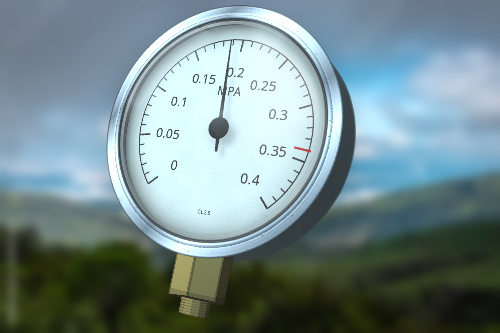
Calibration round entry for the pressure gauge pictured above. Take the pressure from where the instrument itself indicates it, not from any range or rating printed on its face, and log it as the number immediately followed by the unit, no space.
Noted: 0.19MPa
